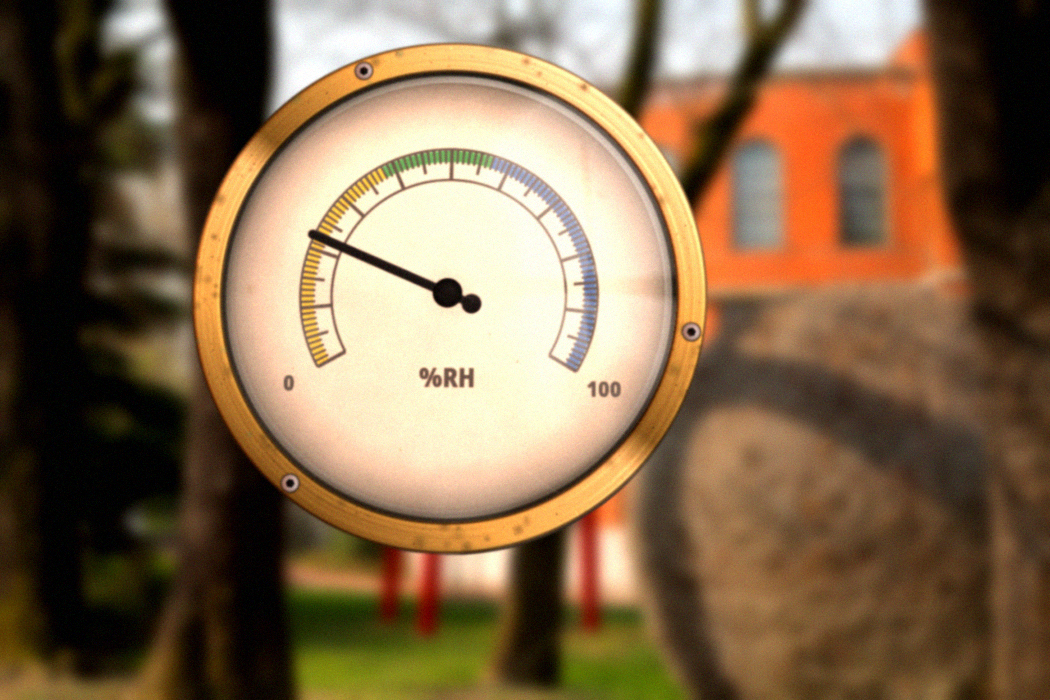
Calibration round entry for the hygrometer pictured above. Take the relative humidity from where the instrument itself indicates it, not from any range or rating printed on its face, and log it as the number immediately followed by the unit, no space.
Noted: 22%
